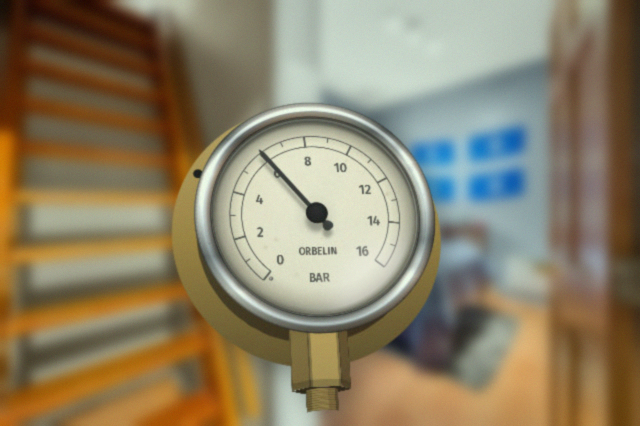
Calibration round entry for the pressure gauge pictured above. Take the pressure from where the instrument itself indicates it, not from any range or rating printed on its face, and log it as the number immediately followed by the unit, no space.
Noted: 6bar
